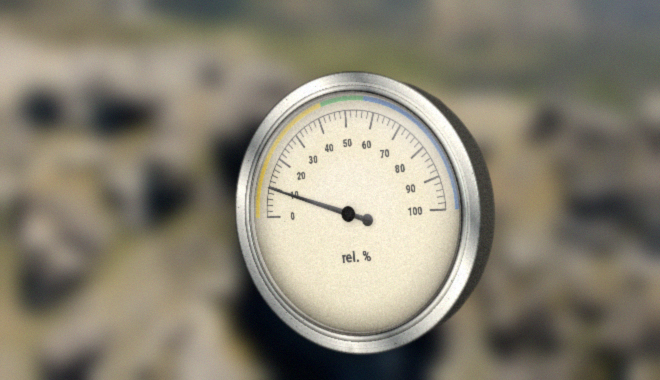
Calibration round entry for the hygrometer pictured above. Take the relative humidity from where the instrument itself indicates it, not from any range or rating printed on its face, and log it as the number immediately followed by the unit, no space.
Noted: 10%
